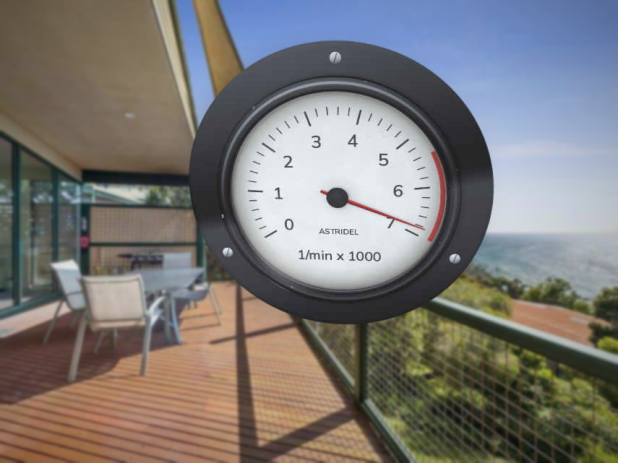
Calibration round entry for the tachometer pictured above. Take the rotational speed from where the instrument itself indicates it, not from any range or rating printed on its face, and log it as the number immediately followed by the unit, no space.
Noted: 6800rpm
